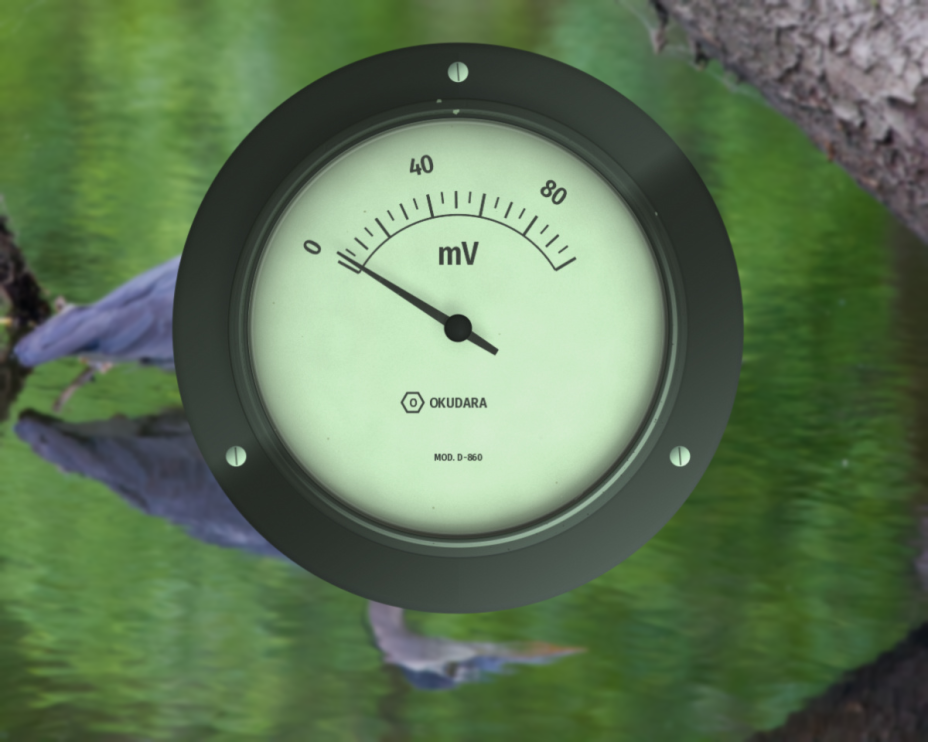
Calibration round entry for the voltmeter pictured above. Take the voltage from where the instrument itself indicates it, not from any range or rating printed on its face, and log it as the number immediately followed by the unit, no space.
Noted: 2.5mV
